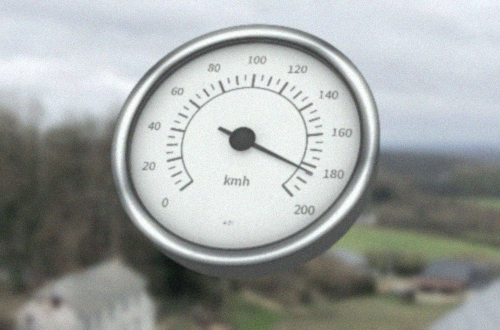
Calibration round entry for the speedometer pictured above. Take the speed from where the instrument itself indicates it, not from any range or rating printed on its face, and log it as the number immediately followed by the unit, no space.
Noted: 185km/h
